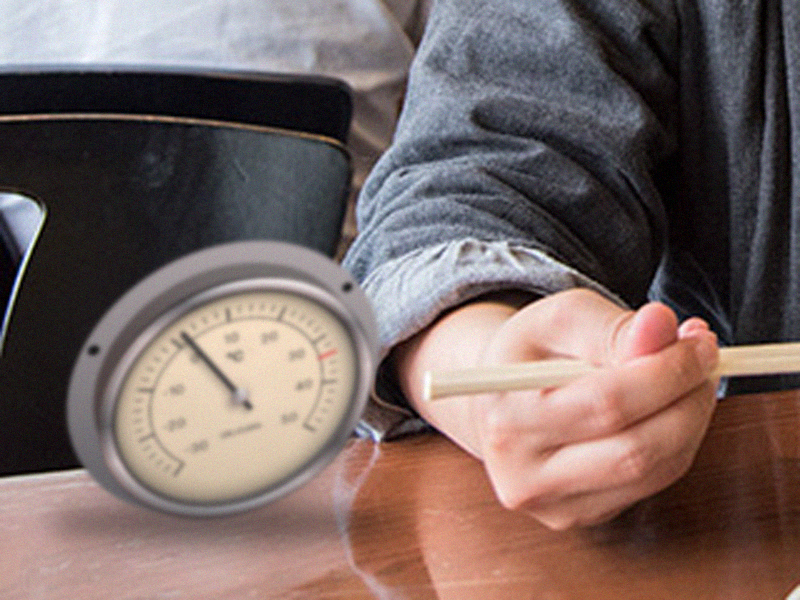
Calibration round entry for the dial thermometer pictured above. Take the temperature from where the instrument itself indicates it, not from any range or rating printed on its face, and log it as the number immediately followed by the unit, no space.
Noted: 2°C
